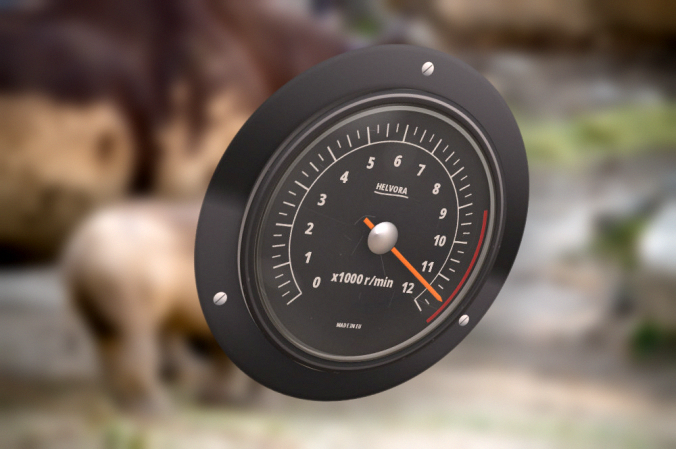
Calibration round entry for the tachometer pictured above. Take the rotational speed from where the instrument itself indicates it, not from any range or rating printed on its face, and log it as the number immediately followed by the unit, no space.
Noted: 11500rpm
